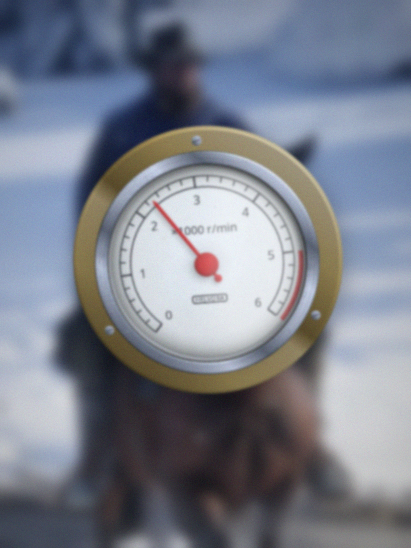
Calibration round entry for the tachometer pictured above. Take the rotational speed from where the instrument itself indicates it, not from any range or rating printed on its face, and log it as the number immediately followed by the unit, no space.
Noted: 2300rpm
